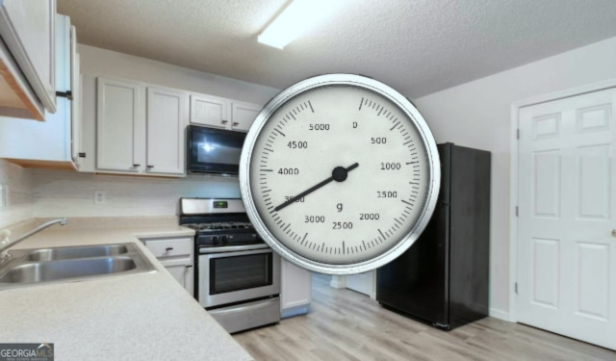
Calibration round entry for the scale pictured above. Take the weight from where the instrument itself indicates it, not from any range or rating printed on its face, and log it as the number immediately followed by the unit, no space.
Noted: 3500g
